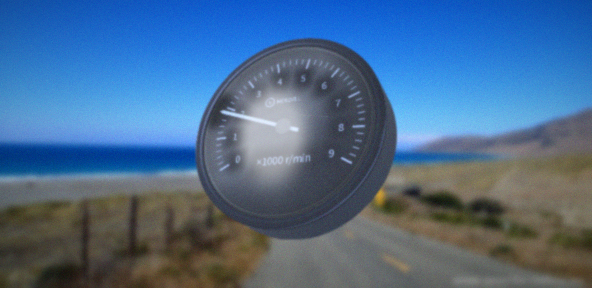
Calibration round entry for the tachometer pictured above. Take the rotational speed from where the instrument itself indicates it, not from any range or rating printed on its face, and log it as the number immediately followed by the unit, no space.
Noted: 1800rpm
